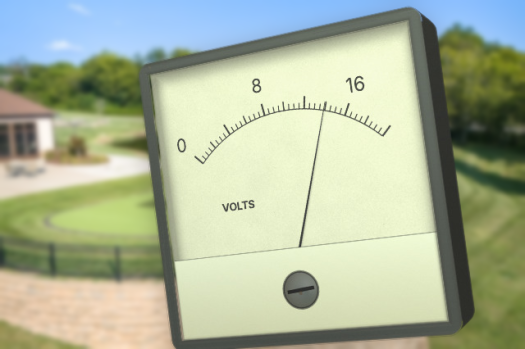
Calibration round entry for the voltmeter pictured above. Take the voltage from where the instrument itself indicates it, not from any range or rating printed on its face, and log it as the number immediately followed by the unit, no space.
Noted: 14V
